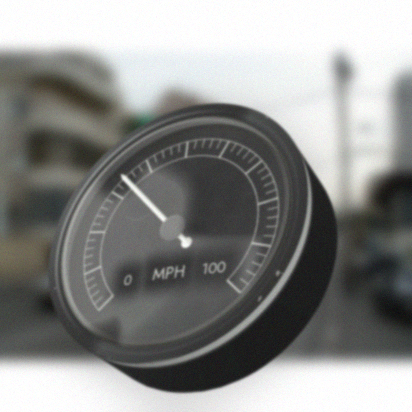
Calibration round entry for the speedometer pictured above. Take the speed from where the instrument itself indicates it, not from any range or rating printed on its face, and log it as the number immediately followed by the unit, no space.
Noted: 34mph
